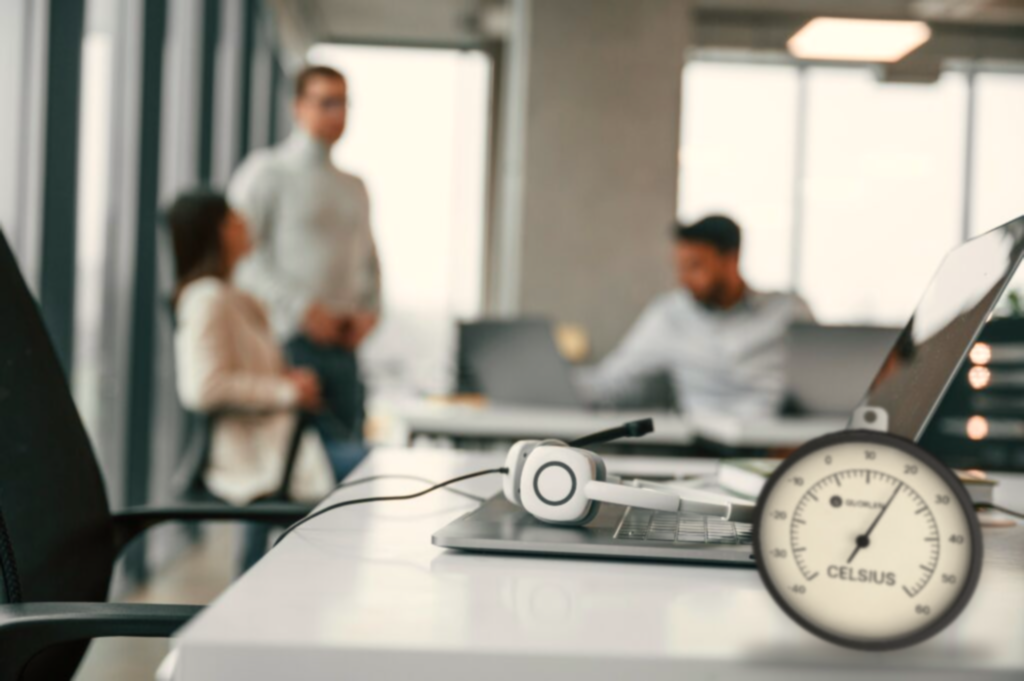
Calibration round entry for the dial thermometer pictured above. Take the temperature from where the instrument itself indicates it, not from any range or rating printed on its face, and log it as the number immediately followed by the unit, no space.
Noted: 20°C
